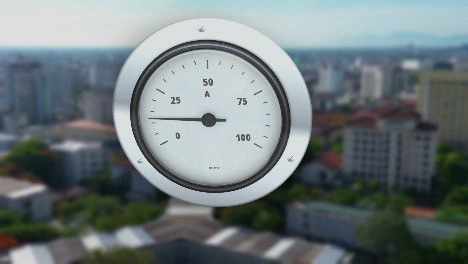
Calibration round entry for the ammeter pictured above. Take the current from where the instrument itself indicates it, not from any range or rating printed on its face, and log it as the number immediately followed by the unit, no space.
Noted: 12.5A
